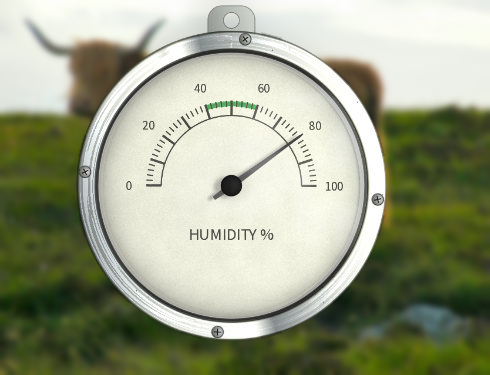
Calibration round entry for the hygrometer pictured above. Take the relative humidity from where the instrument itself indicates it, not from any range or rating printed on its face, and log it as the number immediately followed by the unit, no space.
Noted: 80%
